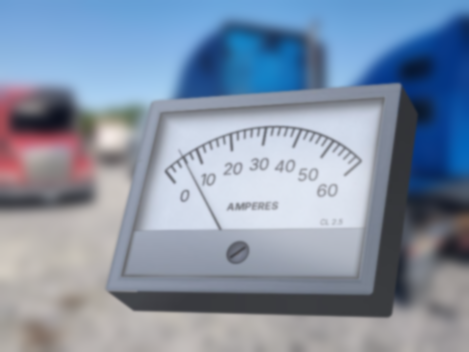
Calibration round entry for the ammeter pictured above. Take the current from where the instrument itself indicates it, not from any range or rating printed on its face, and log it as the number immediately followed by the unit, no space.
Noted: 6A
